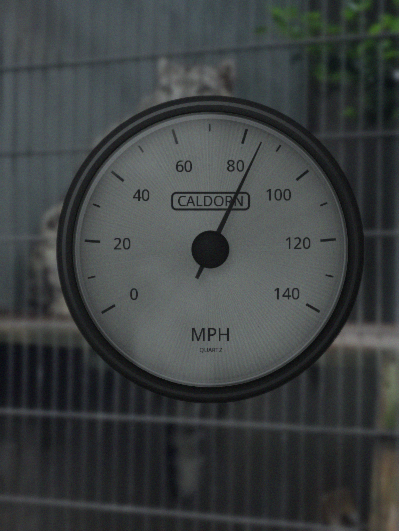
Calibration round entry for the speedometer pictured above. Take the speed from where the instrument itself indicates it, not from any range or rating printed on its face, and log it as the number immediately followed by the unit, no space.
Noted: 85mph
